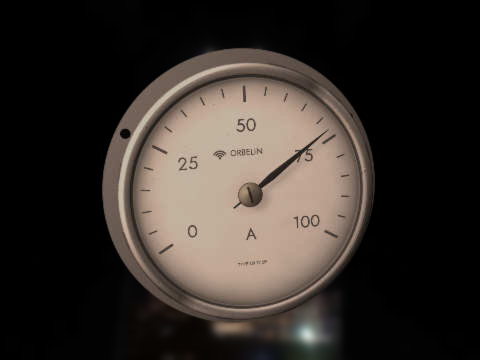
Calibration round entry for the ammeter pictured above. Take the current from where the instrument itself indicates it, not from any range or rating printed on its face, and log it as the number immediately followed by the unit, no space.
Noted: 72.5A
